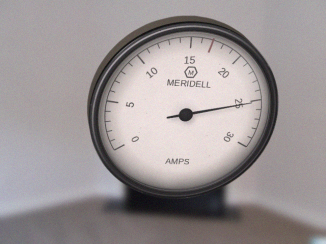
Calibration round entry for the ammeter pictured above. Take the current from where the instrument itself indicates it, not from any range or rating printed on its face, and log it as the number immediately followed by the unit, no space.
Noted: 25A
